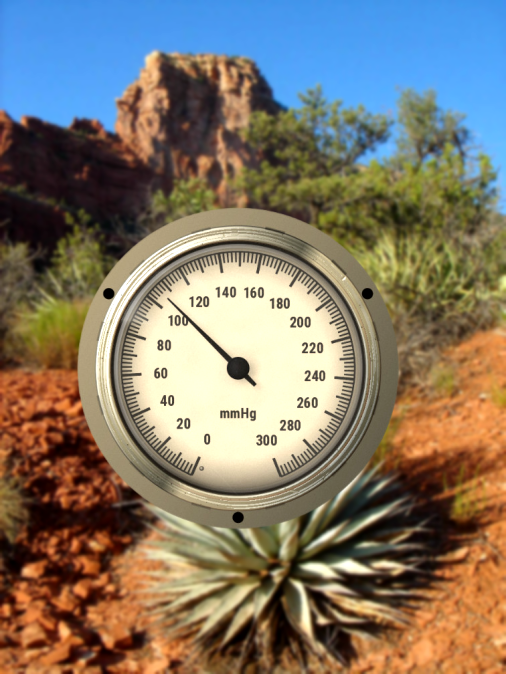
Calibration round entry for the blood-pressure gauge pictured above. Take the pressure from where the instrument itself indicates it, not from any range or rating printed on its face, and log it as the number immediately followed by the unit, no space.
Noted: 106mmHg
